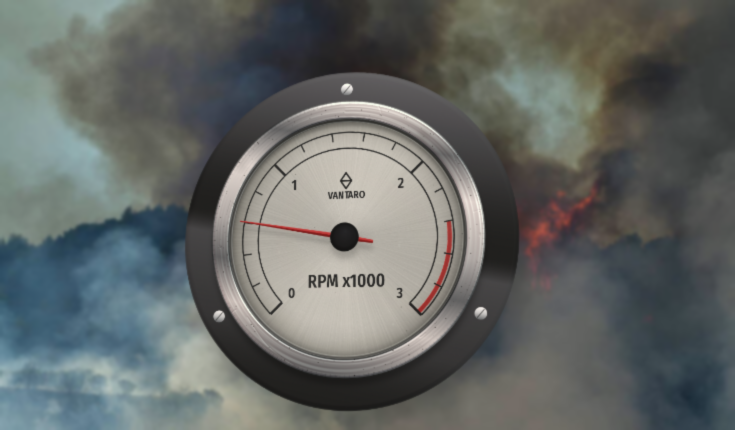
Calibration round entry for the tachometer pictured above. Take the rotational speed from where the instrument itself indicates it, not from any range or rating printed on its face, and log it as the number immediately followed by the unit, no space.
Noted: 600rpm
